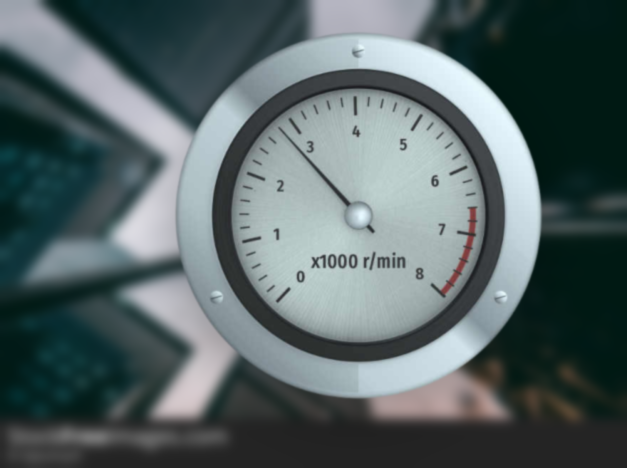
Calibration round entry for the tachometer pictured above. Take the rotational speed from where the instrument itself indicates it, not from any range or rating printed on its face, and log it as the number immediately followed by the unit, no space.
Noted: 2800rpm
